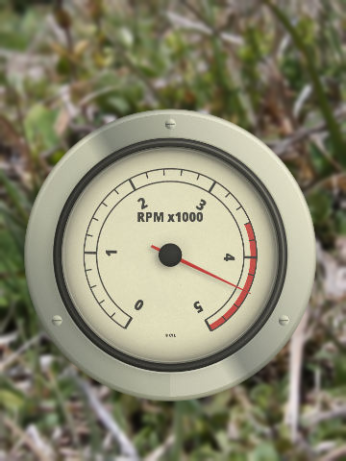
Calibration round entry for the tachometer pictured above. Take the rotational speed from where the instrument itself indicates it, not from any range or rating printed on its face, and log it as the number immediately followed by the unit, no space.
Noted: 4400rpm
